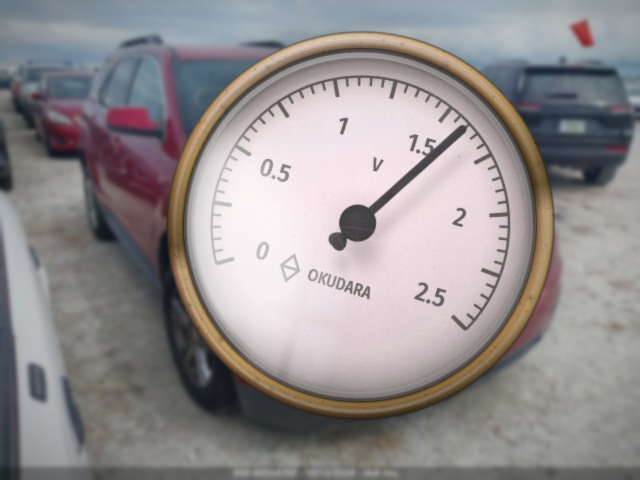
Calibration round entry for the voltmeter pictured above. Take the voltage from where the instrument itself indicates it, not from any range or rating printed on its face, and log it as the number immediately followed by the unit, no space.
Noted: 1.6V
